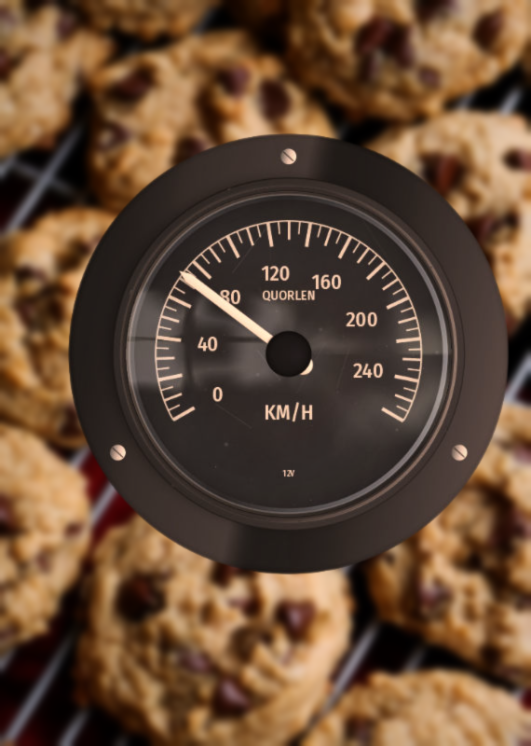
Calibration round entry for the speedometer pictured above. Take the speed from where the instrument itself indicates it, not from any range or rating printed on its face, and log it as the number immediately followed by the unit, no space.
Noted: 72.5km/h
